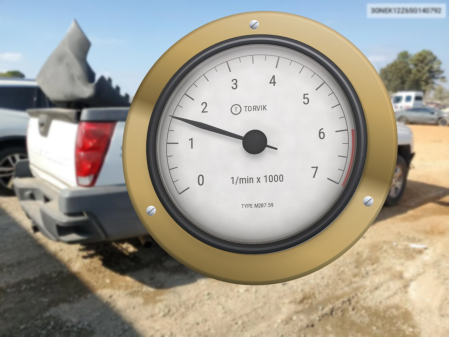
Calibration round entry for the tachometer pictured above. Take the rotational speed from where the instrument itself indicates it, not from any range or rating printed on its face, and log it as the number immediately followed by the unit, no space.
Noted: 1500rpm
